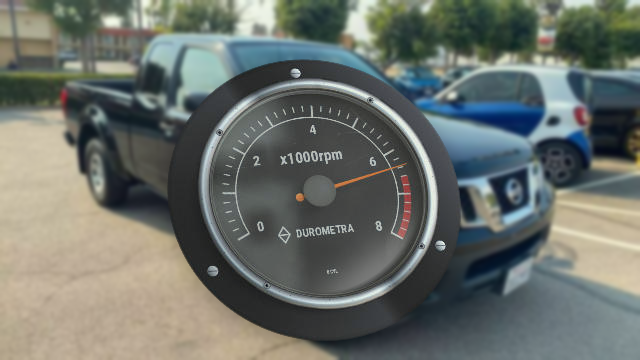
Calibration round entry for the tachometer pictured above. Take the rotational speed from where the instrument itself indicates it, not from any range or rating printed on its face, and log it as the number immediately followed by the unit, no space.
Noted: 6400rpm
